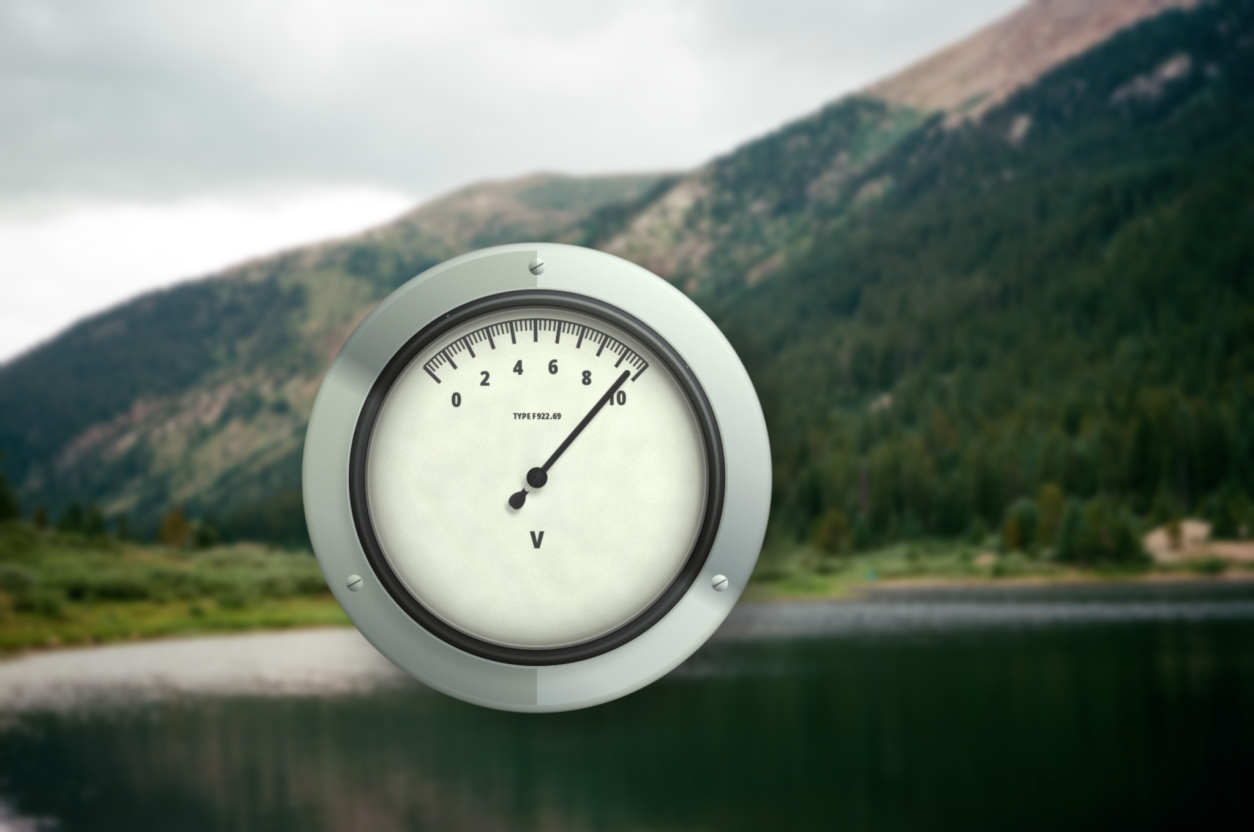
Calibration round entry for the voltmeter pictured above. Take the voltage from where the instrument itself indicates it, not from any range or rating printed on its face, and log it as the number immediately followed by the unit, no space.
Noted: 9.6V
